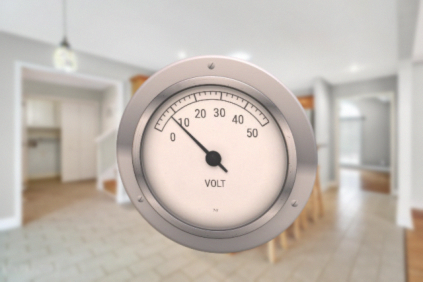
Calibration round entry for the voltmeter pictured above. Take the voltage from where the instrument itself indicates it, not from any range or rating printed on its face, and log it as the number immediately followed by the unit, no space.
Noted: 8V
